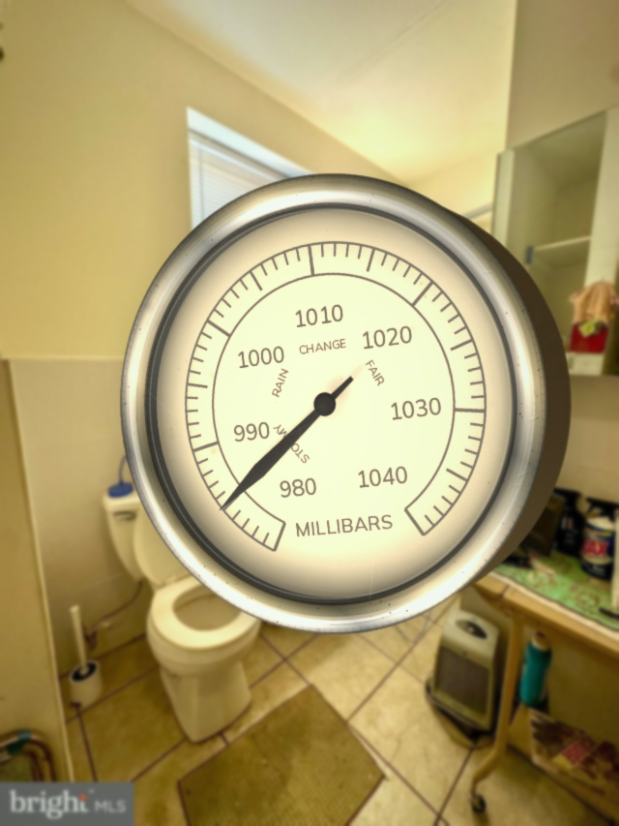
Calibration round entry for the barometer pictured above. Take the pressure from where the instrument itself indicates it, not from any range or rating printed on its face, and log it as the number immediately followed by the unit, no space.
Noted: 985mbar
